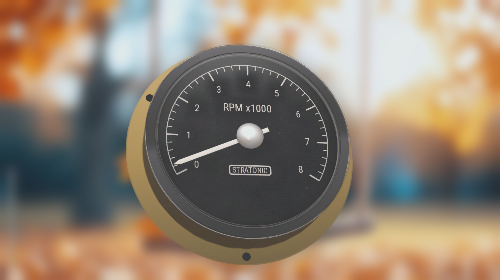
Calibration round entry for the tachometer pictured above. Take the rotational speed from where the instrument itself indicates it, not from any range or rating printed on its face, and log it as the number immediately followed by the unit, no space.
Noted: 200rpm
